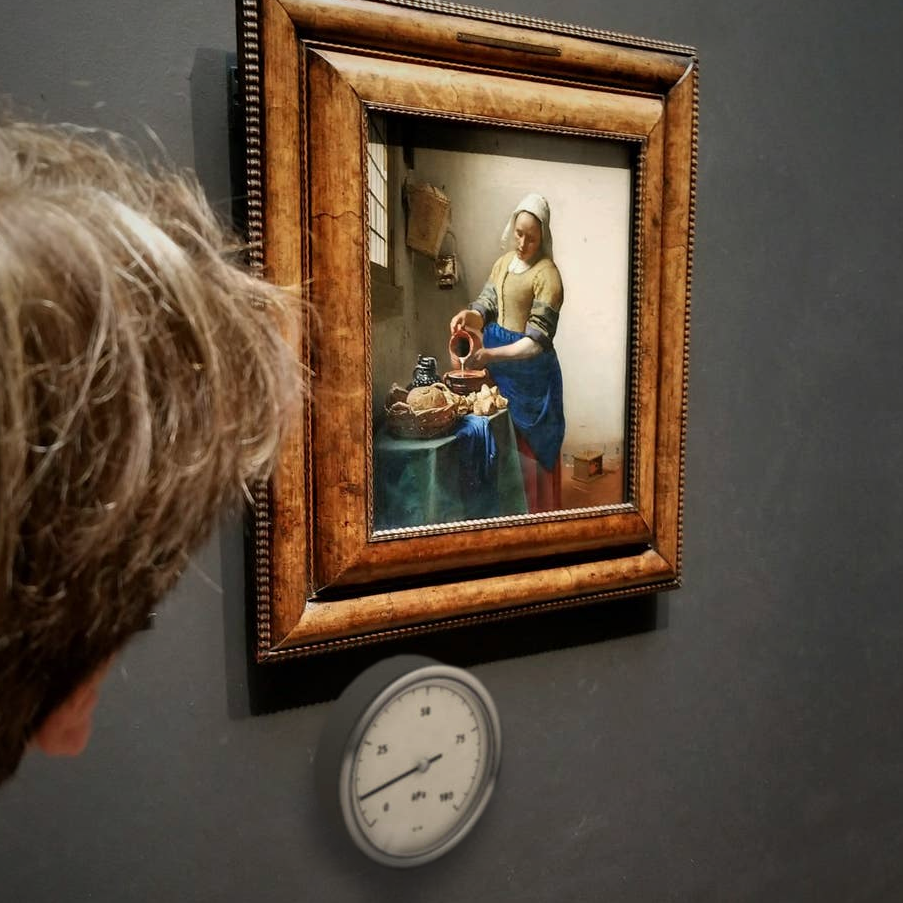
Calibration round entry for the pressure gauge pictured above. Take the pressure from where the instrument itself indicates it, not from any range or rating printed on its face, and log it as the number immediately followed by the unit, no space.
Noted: 10kPa
